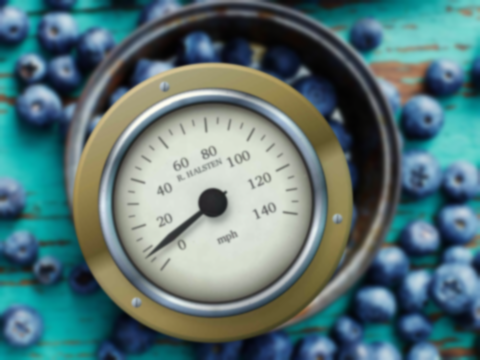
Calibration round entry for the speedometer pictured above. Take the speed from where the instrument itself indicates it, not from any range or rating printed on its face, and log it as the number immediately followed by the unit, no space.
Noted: 7.5mph
